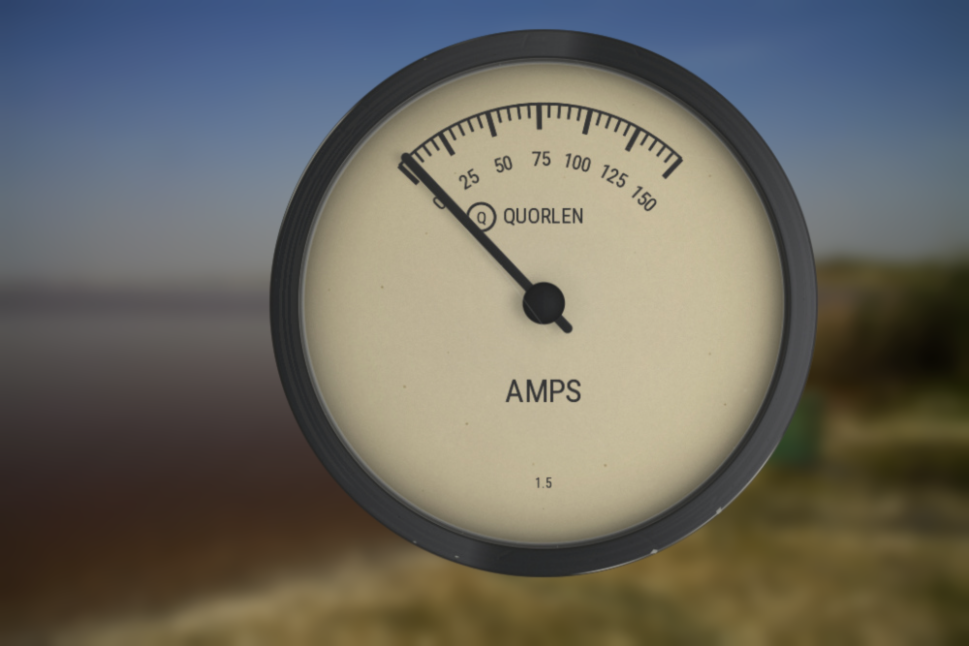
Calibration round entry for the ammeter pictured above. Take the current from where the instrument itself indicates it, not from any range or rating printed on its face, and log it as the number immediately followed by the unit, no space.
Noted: 5A
